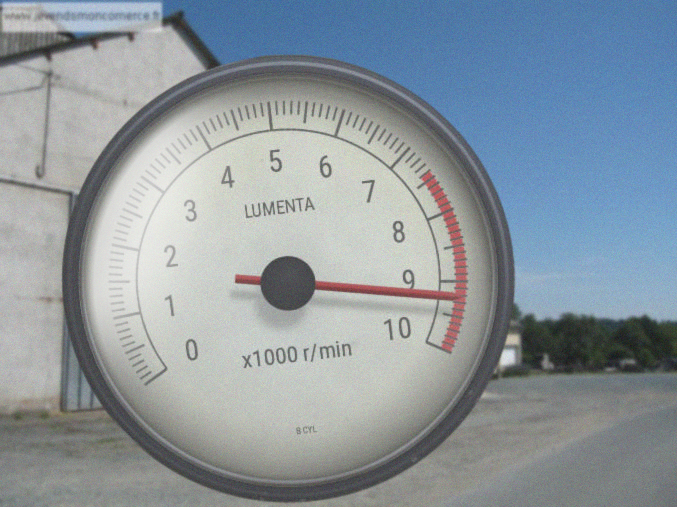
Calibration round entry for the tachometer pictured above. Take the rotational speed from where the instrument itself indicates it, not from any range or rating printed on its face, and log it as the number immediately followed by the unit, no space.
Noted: 9200rpm
